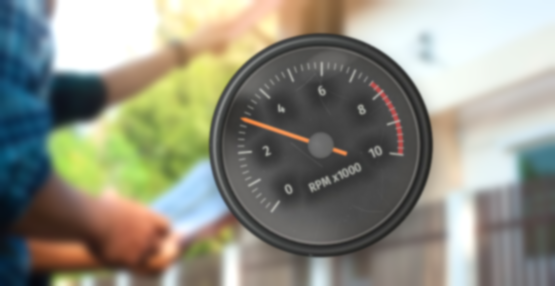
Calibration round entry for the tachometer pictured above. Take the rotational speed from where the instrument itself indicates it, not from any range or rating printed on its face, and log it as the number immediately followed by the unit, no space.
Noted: 3000rpm
